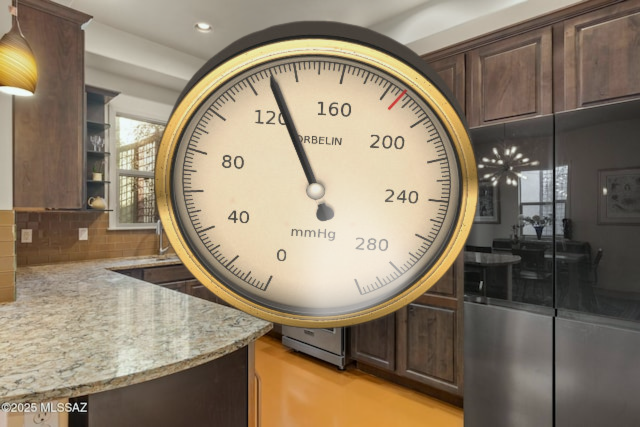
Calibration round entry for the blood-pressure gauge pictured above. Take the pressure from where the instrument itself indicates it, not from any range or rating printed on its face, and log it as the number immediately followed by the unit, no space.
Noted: 130mmHg
